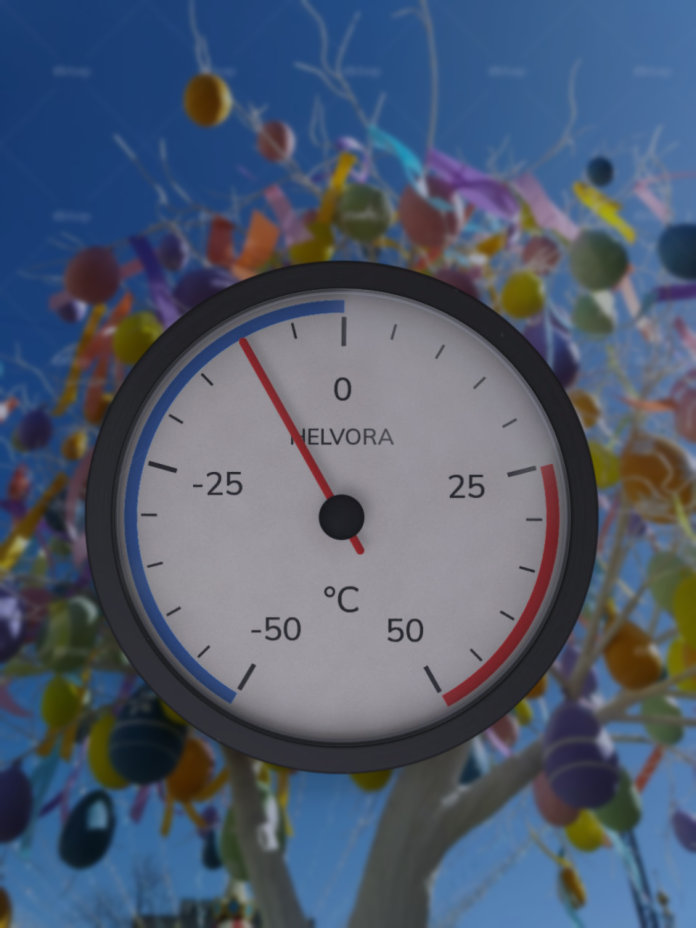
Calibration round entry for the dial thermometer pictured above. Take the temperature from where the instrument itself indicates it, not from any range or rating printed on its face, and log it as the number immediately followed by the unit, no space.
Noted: -10°C
